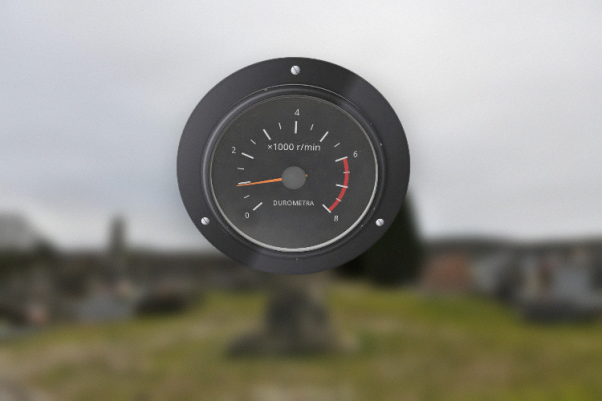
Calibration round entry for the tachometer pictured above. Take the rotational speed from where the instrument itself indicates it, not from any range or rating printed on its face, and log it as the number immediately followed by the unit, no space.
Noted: 1000rpm
